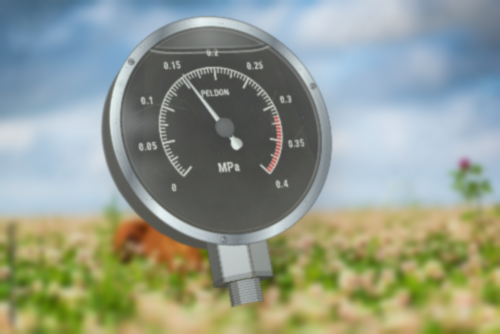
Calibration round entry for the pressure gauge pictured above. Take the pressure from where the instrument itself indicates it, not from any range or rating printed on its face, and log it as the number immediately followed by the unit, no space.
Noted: 0.15MPa
